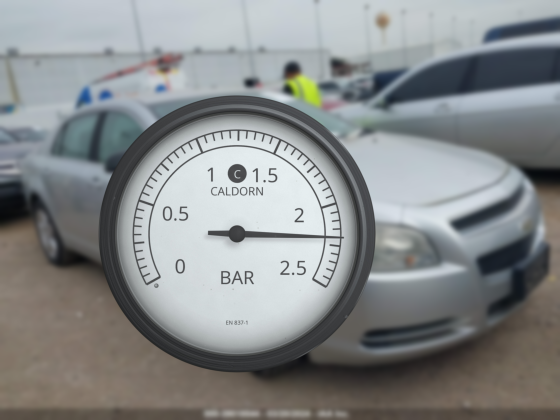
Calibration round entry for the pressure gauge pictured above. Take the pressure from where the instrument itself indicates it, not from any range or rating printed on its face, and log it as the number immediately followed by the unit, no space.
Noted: 2.2bar
